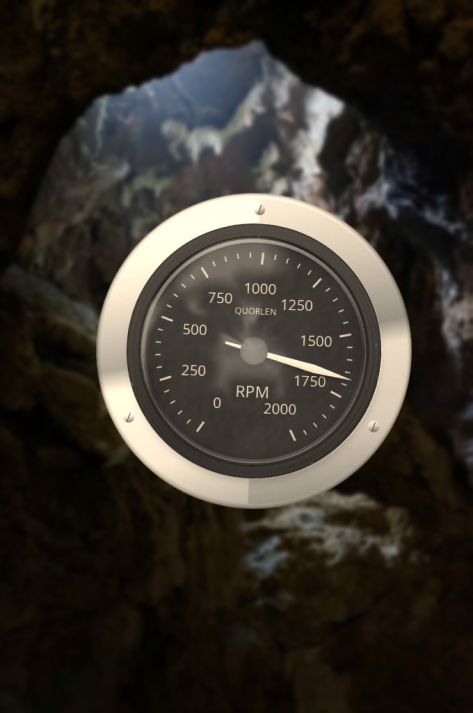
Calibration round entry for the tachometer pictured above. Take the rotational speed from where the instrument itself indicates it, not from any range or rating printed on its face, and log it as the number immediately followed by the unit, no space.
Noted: 1675rpm
